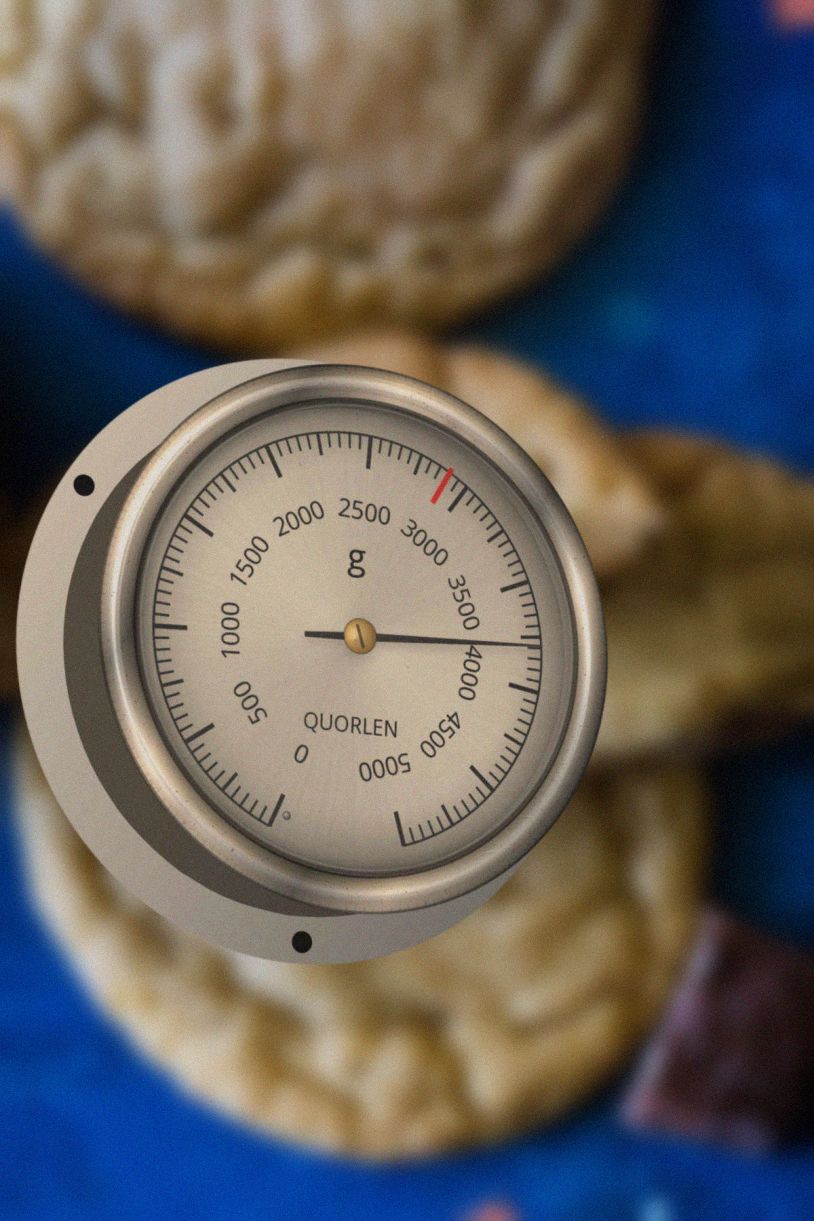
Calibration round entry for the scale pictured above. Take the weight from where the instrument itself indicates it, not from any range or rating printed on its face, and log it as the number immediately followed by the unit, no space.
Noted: 3800g
